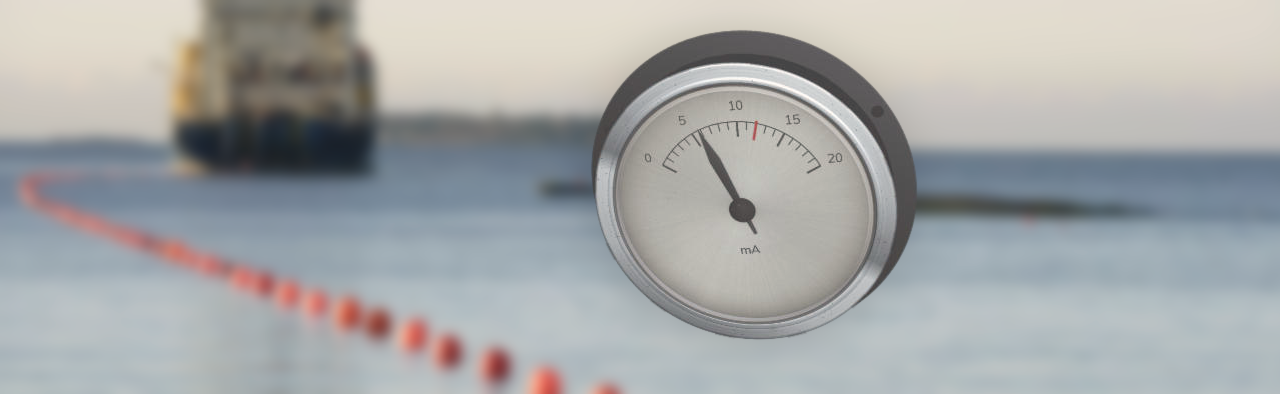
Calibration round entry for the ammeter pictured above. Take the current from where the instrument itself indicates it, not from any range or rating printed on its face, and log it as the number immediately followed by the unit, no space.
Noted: 6mA
